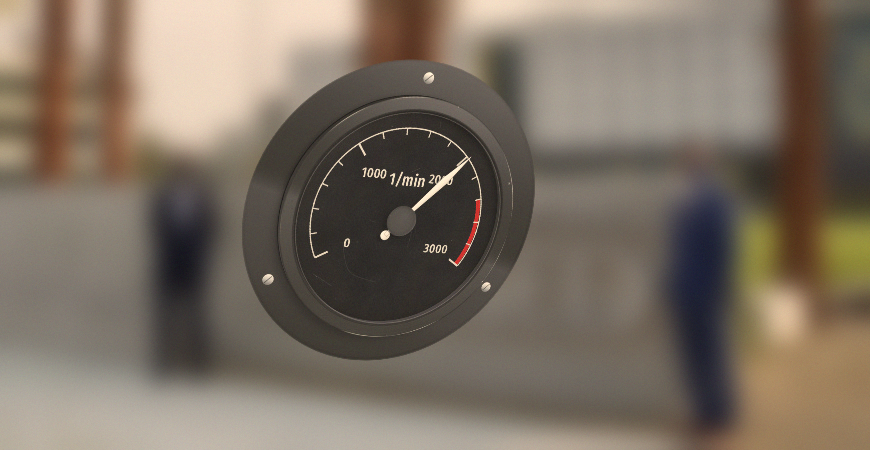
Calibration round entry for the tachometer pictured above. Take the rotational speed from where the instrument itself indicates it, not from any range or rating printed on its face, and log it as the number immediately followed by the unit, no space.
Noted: 2000rpm
